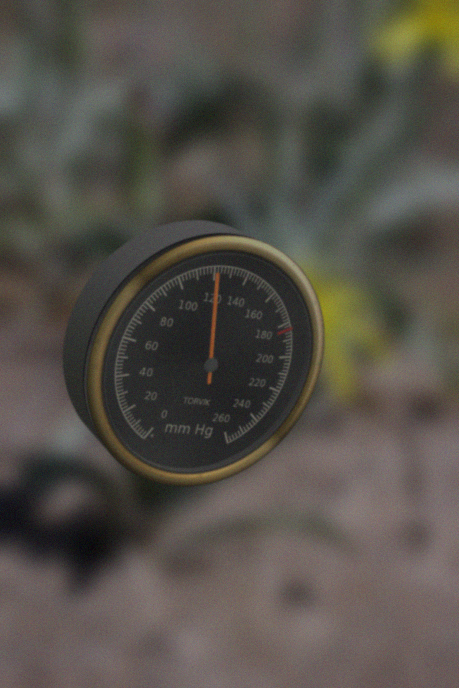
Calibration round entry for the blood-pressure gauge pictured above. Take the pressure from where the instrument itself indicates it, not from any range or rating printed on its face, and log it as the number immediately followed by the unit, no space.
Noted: 120mmHg
